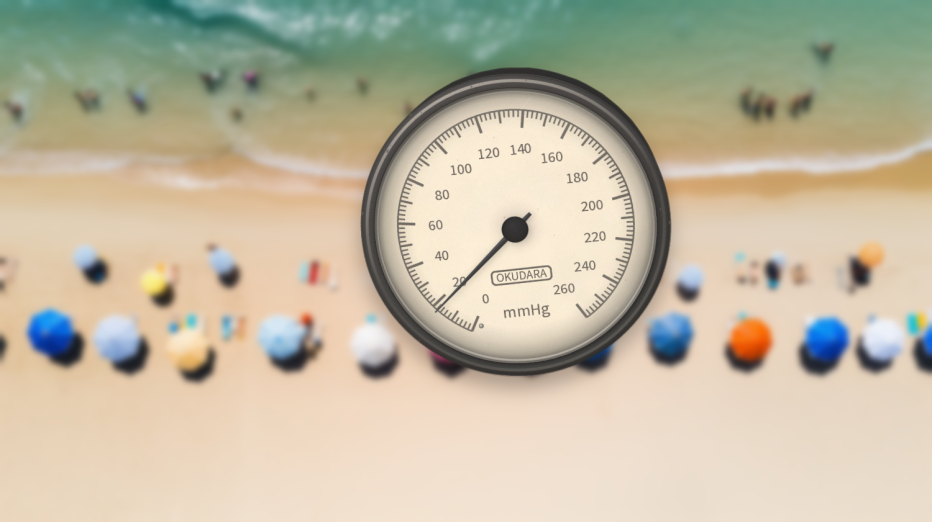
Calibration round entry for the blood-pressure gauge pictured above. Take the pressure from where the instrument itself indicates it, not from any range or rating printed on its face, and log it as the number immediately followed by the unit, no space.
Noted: 18mmHg
